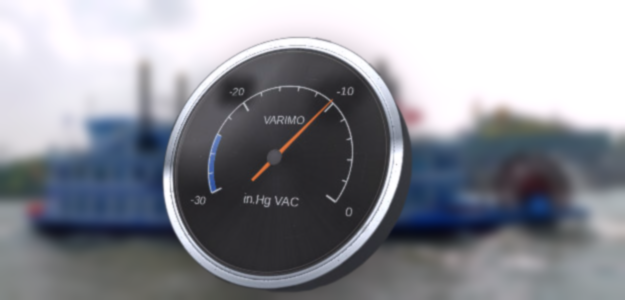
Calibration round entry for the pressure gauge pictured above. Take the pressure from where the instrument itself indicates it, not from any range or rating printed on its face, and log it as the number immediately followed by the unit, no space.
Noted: -10inHg
